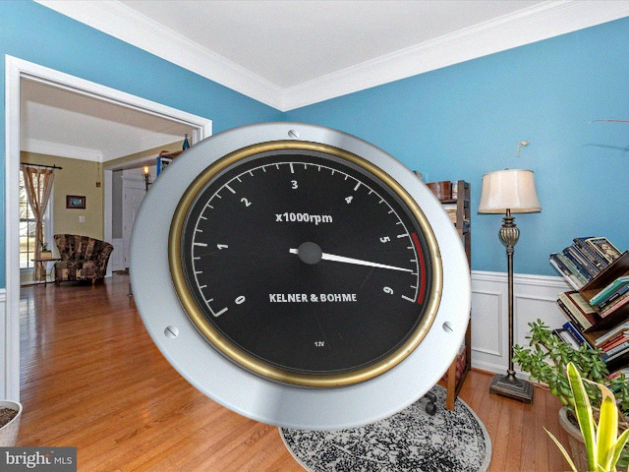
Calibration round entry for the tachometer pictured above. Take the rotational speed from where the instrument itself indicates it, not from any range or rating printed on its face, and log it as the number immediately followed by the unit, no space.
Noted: 5600rpm
